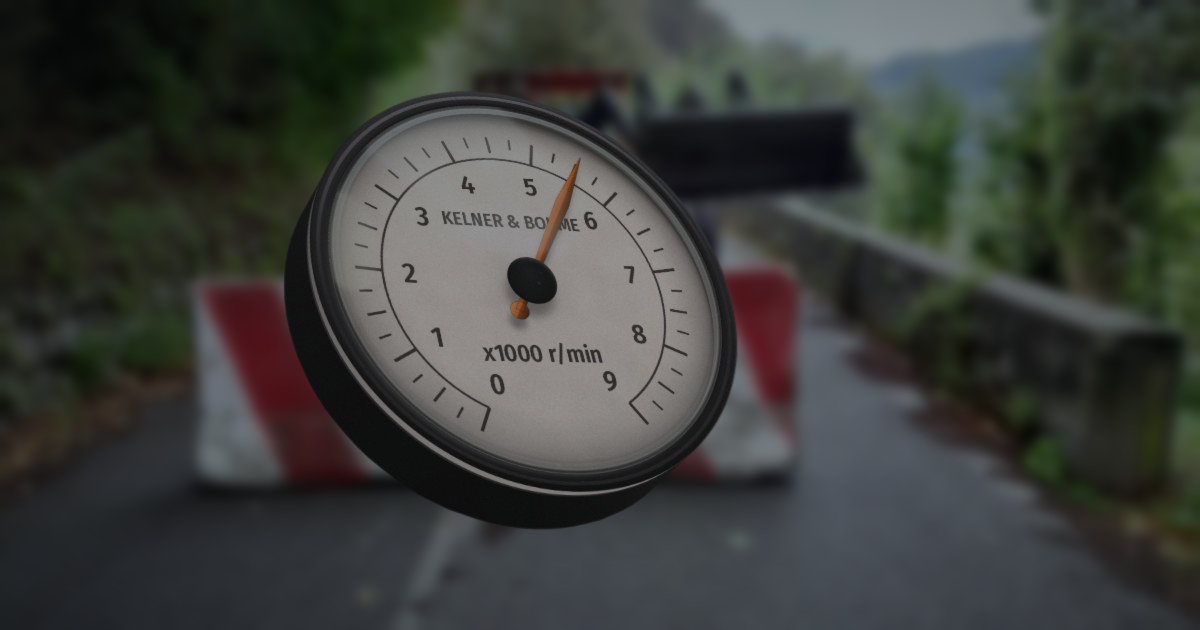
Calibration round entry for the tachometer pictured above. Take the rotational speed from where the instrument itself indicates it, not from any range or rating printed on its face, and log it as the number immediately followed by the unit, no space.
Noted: 5500rpm
